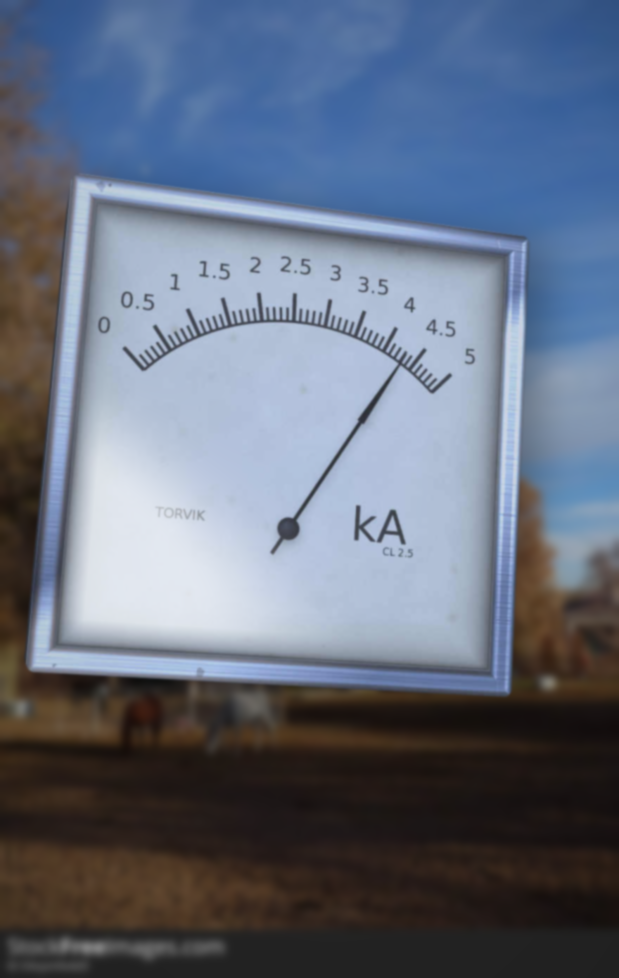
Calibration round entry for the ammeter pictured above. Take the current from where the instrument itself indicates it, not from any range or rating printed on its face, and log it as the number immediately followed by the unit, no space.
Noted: 4.3kA
